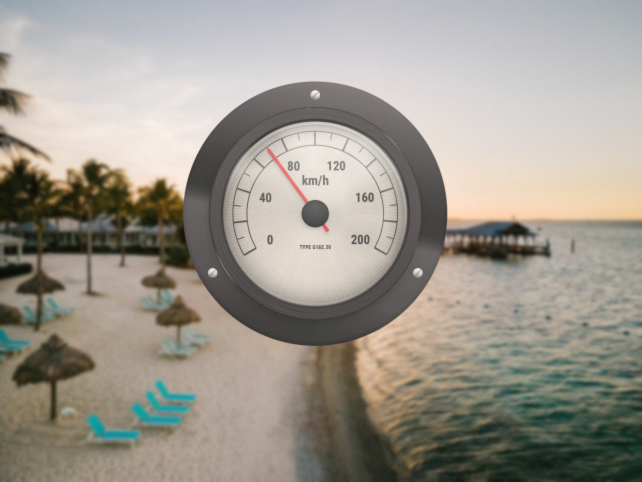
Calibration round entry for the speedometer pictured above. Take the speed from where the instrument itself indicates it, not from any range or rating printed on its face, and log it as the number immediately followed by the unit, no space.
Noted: 70km/h
